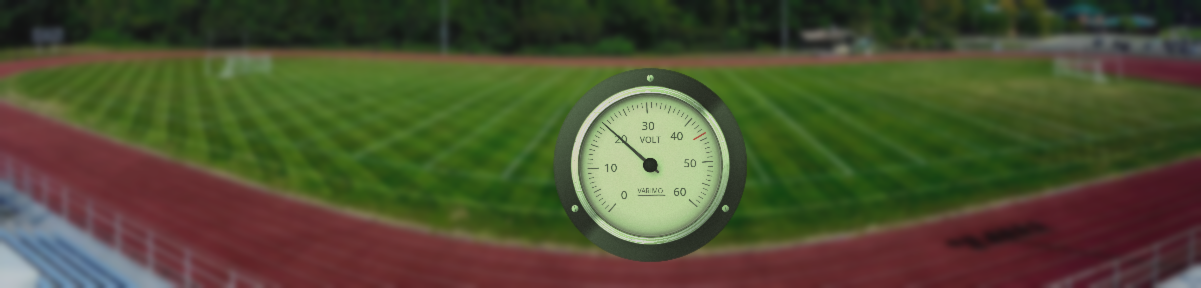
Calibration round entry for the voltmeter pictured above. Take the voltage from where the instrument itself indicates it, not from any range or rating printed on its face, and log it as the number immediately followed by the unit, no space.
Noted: 20V
